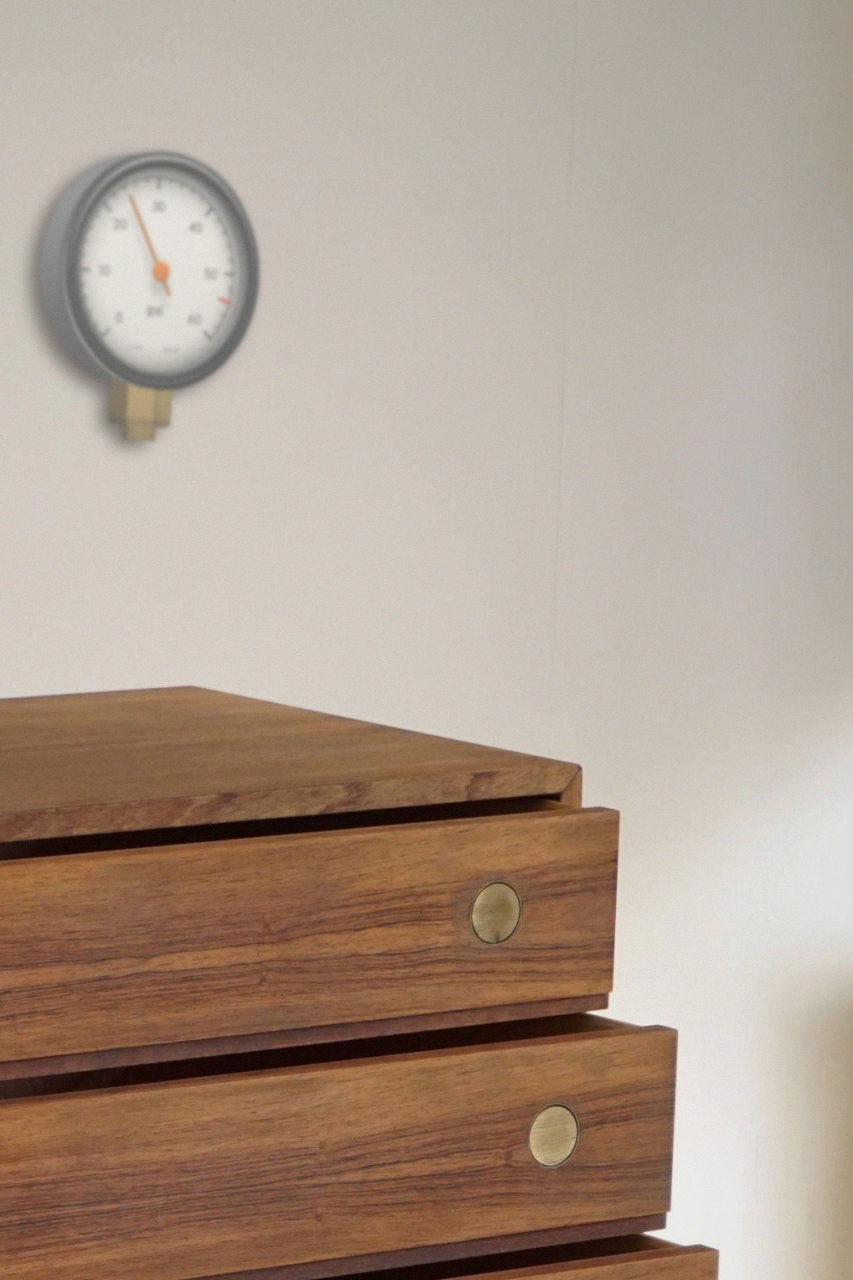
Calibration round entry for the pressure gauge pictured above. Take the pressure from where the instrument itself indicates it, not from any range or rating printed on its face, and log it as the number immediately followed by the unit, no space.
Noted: 24psi
